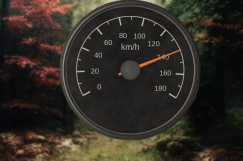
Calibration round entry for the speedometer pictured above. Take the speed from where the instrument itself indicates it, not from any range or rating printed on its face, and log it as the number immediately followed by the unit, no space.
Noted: 140km/h
